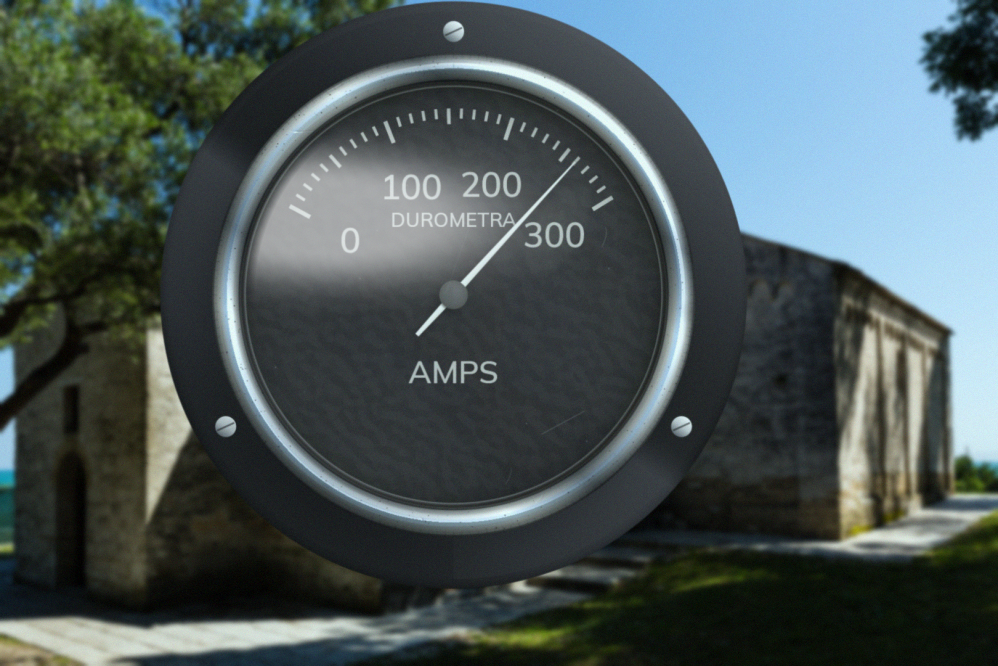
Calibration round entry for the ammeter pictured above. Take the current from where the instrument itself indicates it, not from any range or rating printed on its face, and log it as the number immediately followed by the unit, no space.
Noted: 260A
